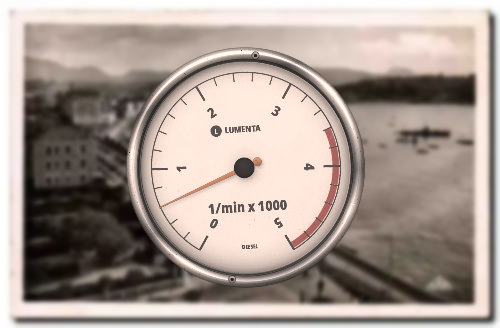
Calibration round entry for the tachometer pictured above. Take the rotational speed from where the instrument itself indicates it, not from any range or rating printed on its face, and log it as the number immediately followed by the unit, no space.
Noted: 600rpm
